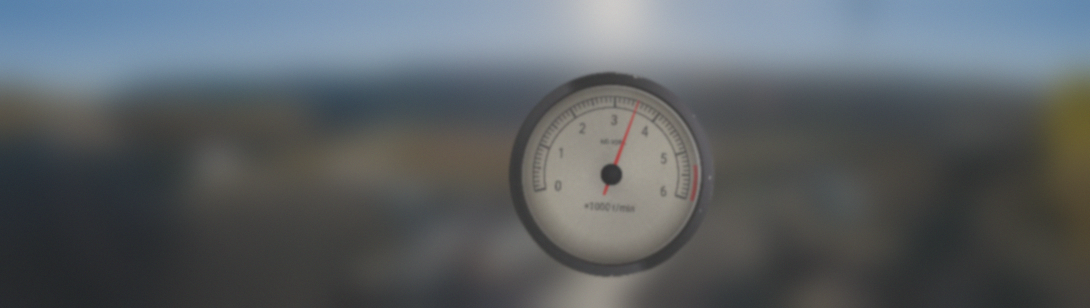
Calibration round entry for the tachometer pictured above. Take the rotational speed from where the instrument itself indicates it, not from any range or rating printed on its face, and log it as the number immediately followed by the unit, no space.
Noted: 3500rpm
